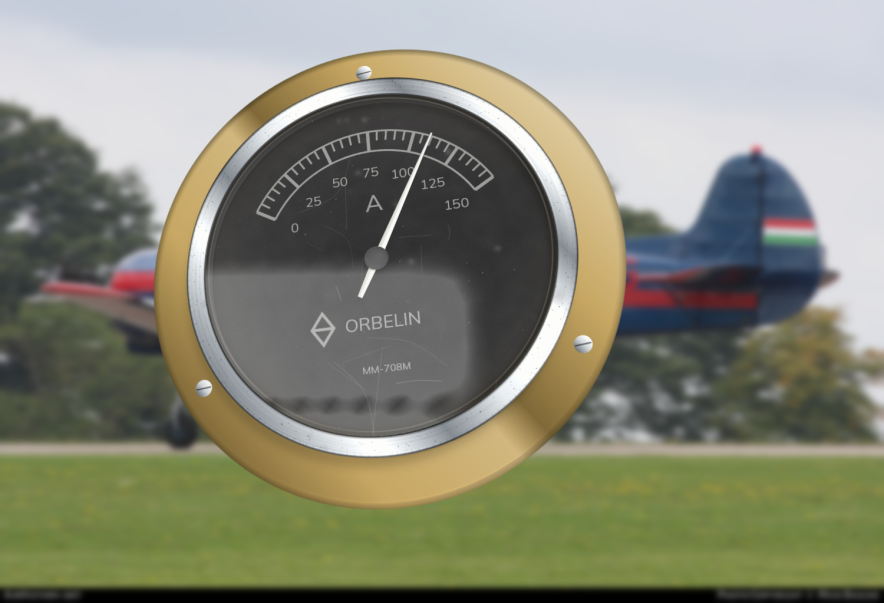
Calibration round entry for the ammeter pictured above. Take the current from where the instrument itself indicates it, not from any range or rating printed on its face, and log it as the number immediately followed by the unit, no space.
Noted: 110A
